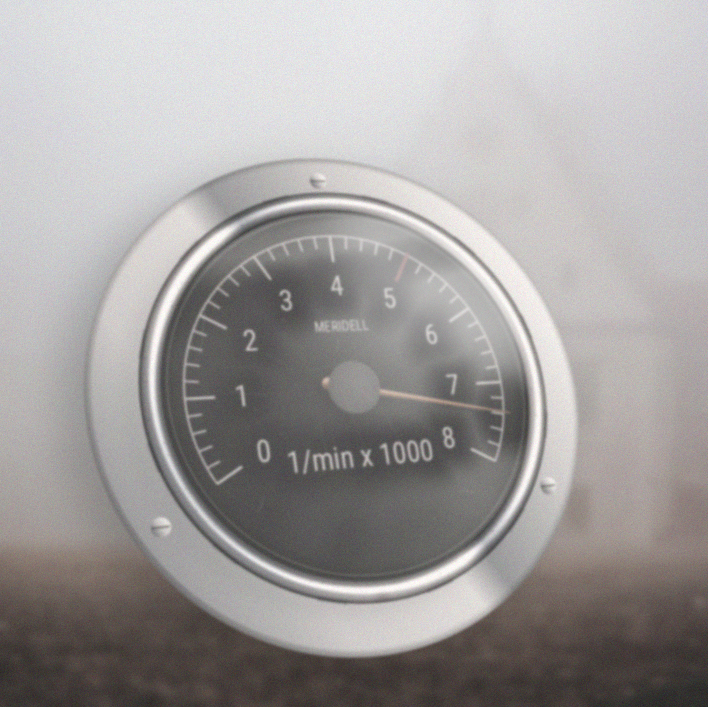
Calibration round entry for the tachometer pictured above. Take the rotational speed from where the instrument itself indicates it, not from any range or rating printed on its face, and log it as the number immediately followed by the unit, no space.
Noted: 7400rpm
